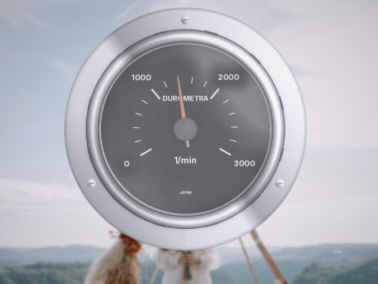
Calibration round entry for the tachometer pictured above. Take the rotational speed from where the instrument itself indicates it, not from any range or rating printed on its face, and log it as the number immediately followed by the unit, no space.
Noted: 1400rpm
